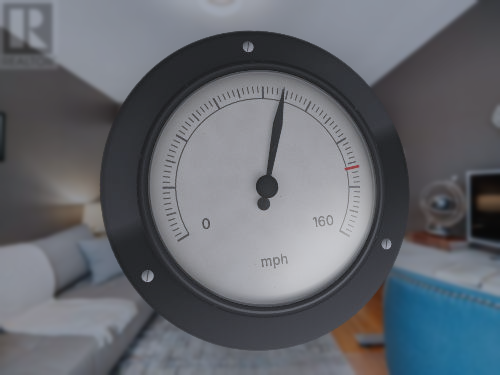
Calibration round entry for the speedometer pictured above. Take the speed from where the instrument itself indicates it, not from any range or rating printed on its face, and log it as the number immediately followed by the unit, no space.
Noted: 88mph
